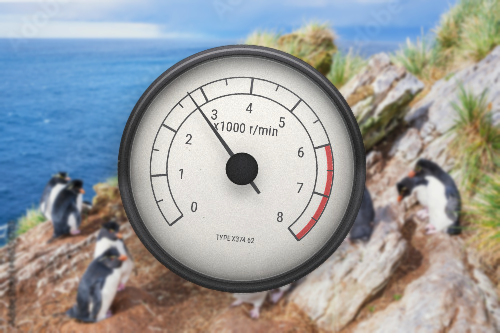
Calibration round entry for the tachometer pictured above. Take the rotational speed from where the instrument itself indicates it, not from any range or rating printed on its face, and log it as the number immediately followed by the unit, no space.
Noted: 2750rpm
